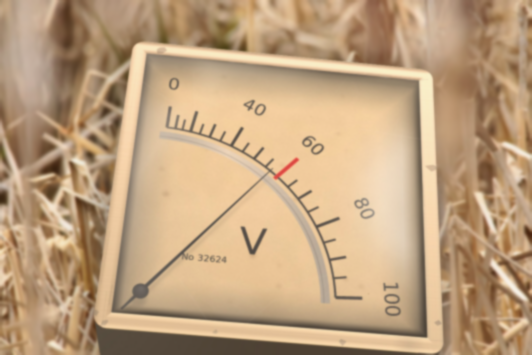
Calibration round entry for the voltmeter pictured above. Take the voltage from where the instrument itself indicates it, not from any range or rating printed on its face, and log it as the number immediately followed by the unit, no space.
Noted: 57.5V
